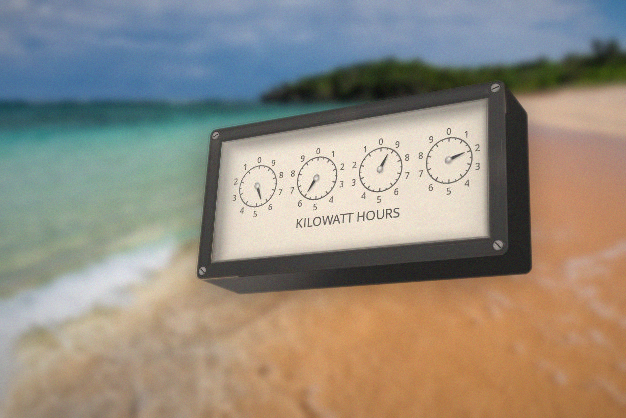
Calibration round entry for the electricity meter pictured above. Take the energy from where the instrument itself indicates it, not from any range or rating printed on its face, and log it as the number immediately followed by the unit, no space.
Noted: 5592kWh
